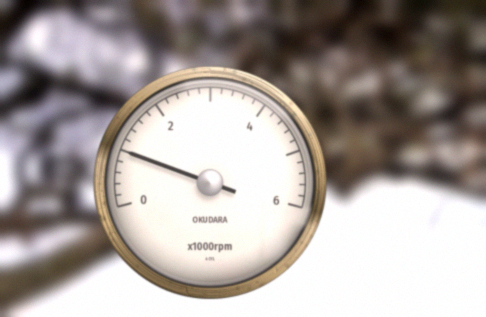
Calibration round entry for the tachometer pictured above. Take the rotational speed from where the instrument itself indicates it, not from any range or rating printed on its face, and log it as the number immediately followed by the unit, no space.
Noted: 1000rpm
